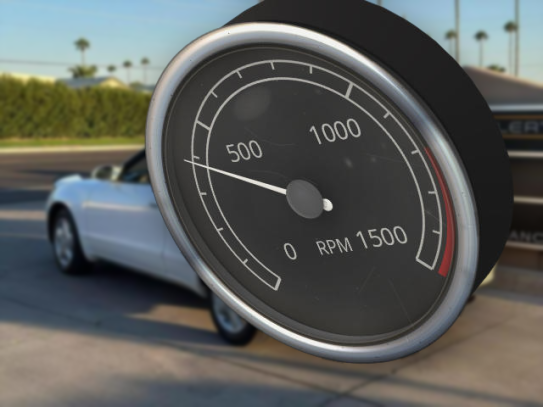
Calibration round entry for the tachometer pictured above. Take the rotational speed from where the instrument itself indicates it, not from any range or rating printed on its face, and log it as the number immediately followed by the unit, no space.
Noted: 400rpm
